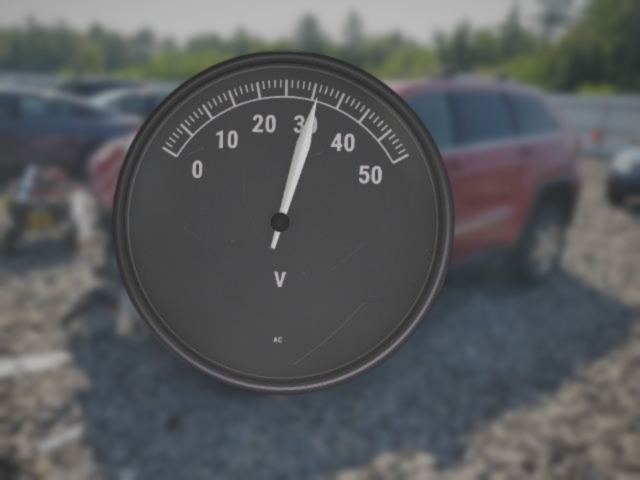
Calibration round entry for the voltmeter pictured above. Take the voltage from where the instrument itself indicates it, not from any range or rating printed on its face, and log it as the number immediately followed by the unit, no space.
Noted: 31V
